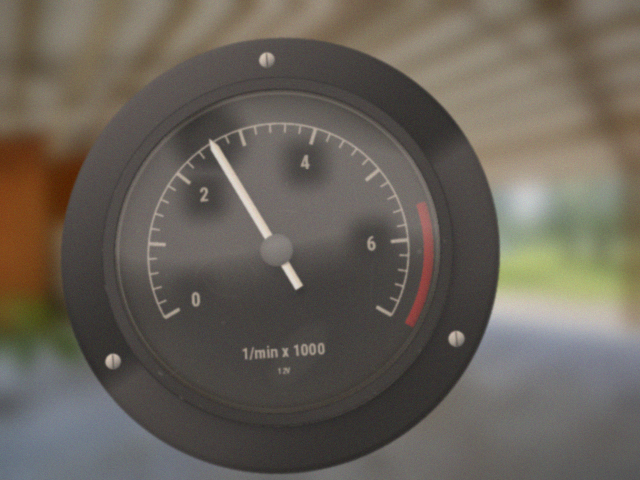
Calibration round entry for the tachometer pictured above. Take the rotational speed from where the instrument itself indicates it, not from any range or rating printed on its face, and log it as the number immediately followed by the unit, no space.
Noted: 2600rpm
